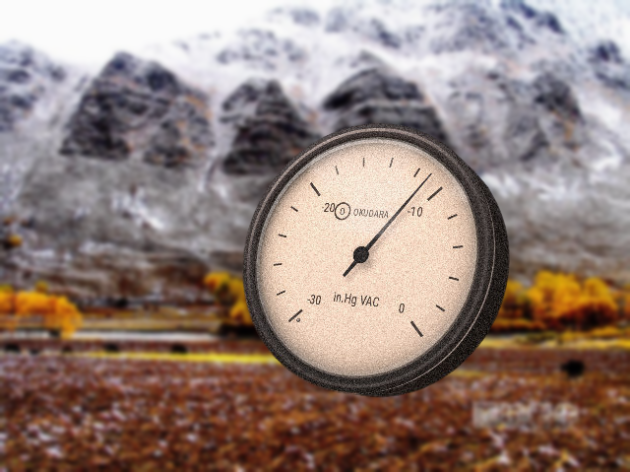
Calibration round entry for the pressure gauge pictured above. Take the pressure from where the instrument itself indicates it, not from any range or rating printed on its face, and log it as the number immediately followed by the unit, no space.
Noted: -11inHg
